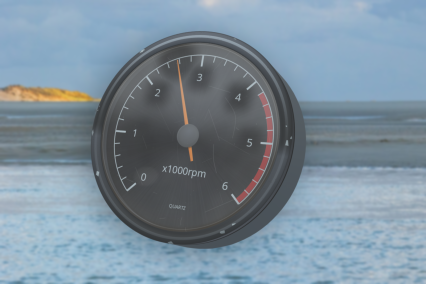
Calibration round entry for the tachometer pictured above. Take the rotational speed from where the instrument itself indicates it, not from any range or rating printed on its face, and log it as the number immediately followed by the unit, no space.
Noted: 2600rpm
